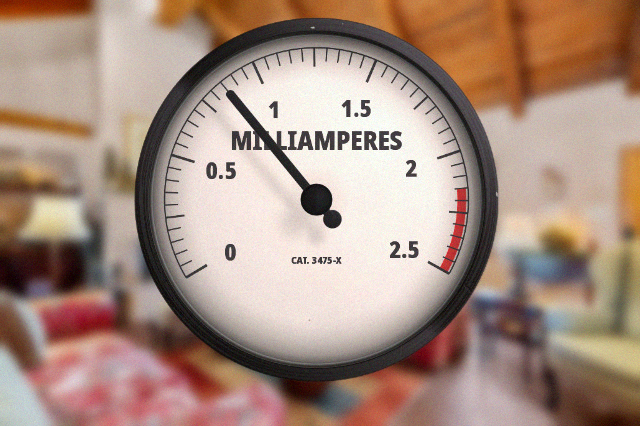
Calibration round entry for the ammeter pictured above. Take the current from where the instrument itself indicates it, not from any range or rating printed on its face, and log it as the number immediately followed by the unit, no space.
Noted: 0.85mA
